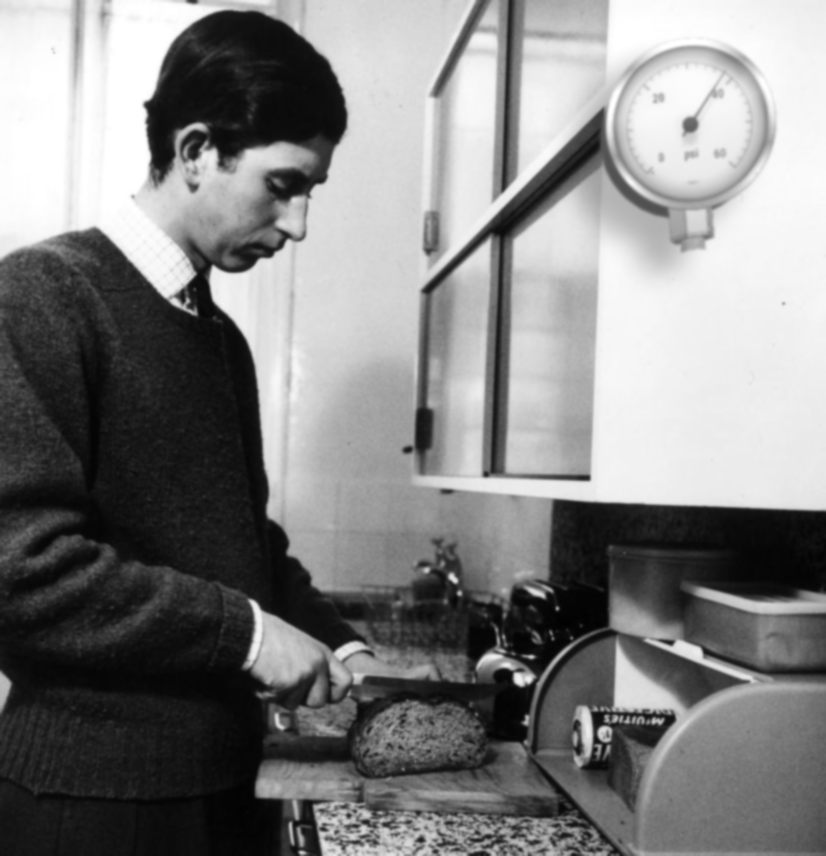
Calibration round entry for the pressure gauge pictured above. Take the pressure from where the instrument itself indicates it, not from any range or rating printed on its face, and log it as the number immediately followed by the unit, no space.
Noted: 38psi
